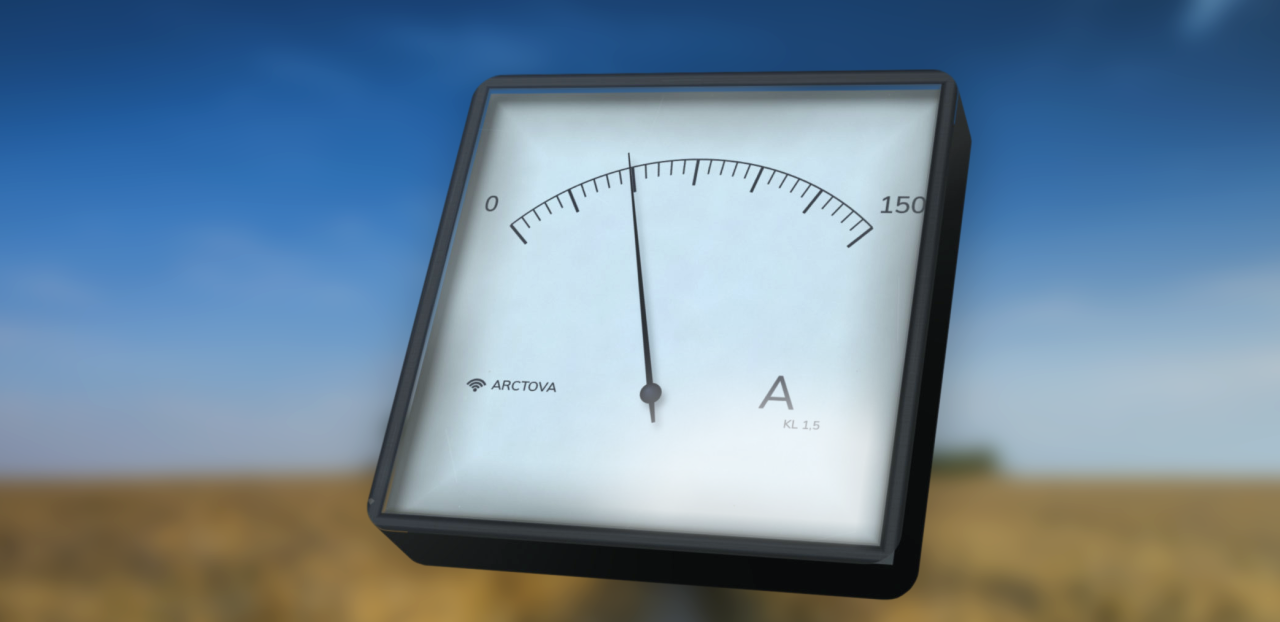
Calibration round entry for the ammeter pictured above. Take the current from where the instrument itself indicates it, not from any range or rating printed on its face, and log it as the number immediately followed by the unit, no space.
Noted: 50A
